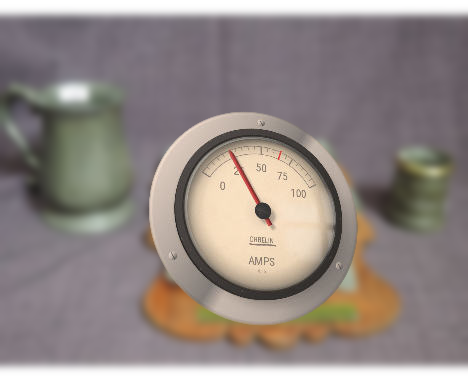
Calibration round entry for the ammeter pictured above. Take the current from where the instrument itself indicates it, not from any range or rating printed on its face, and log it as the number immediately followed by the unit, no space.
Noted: 25A
